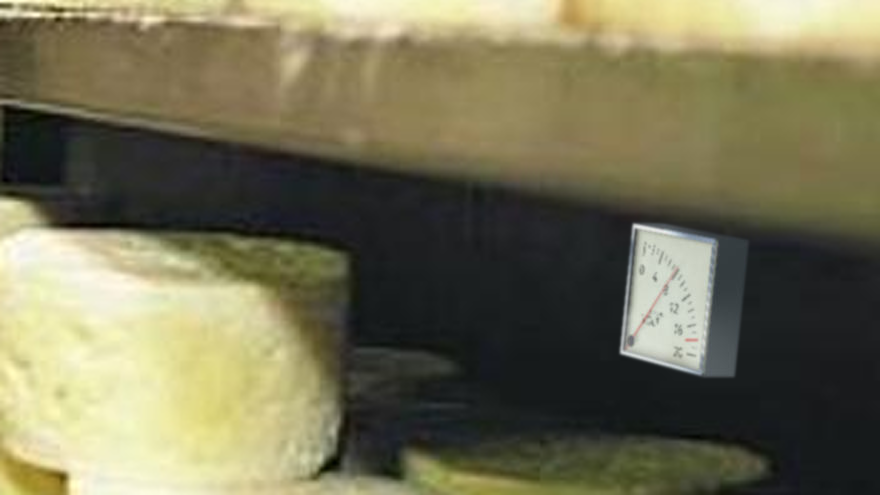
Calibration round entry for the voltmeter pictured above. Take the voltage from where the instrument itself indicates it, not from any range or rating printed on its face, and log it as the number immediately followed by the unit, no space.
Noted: 8V
